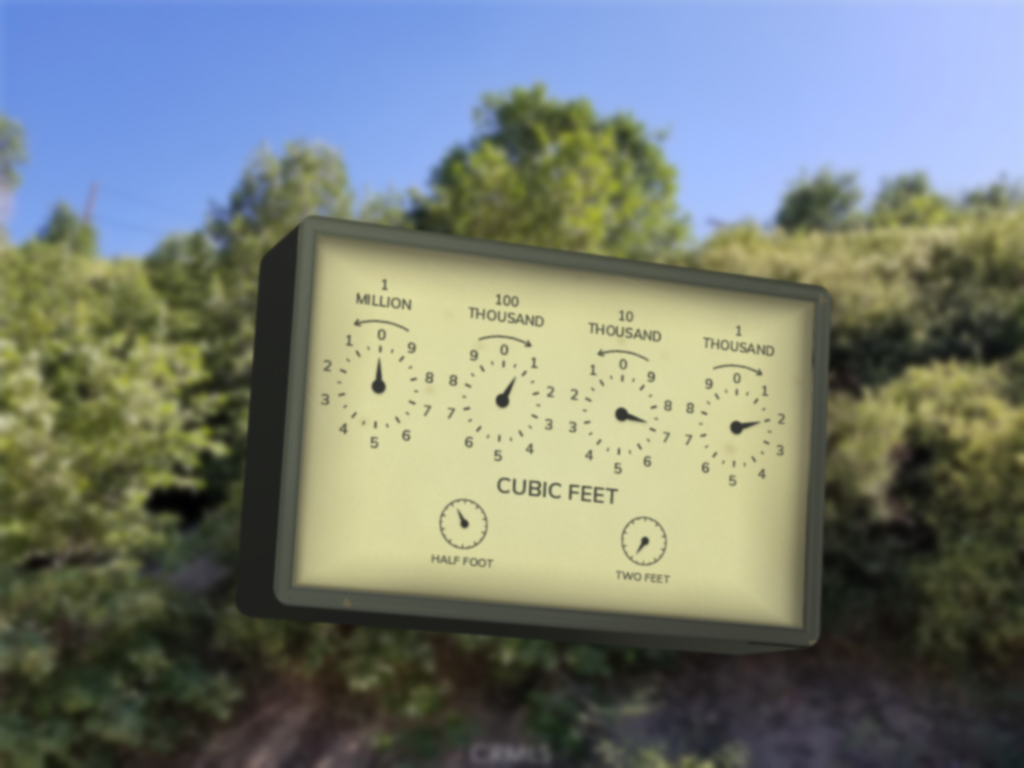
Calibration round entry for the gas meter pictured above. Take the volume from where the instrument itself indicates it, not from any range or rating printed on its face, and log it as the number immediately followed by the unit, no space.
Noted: 7200ft³
